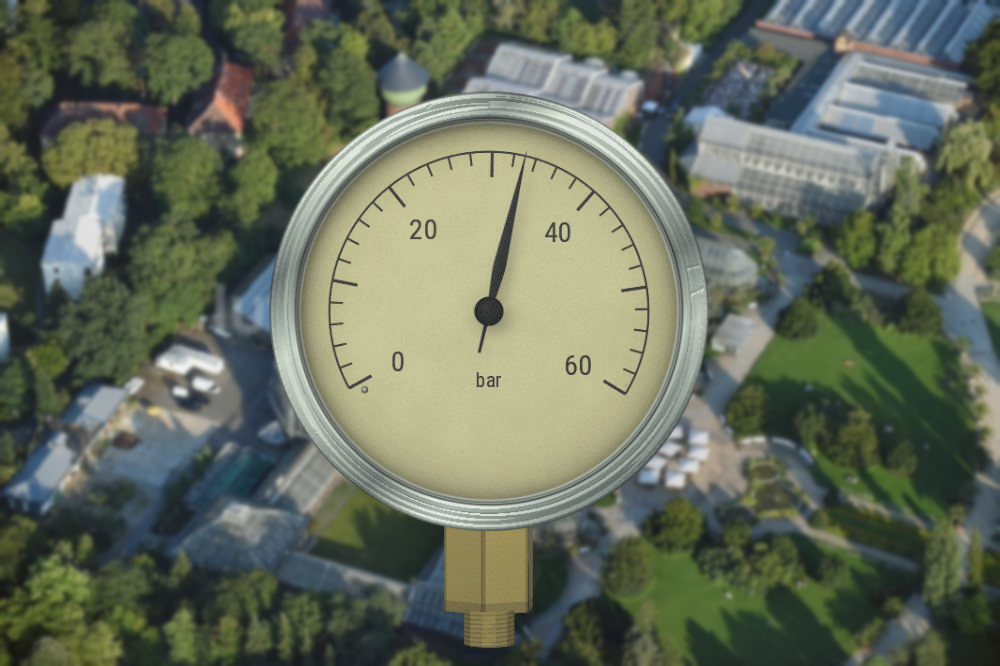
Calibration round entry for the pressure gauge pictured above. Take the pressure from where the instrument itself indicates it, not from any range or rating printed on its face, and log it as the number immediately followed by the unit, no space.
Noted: 33bar
